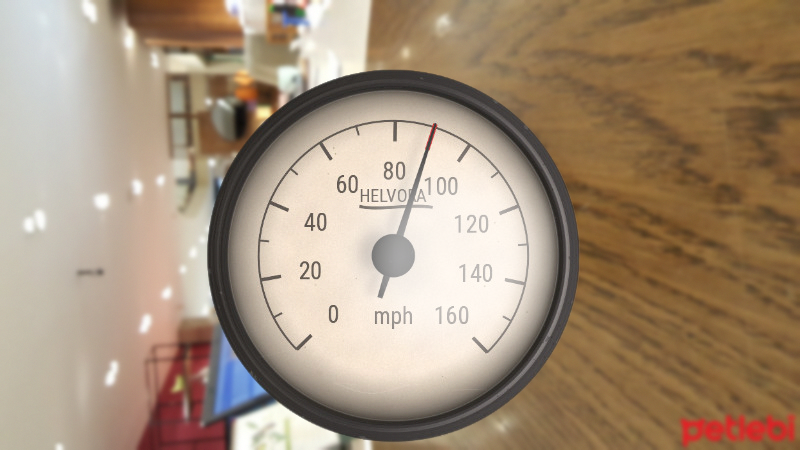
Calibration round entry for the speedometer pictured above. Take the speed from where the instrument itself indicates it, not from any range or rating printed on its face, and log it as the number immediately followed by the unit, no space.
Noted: 90mph
